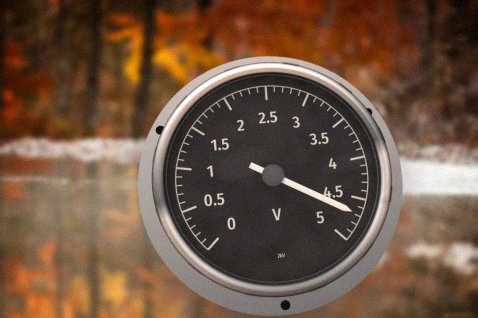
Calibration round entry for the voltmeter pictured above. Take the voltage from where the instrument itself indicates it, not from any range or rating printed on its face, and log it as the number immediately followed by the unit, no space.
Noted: 4.7V
